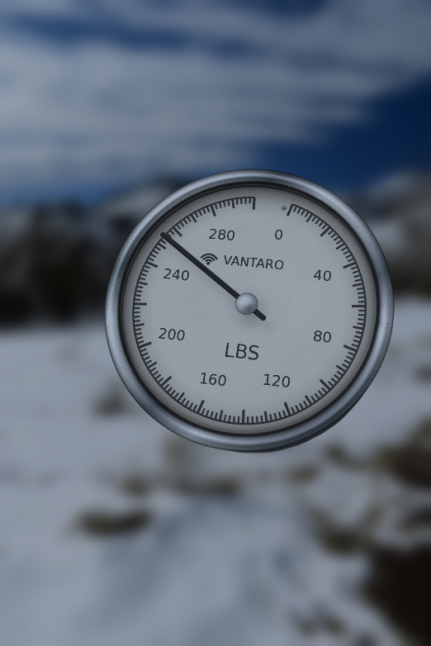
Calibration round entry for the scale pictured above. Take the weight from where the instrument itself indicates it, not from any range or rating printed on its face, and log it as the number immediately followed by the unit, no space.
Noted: 254lb
